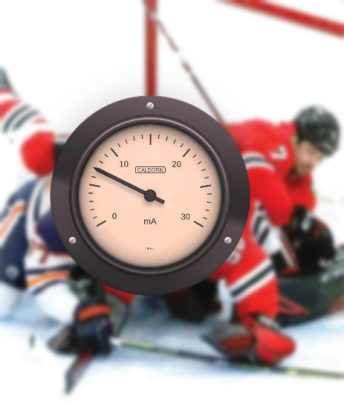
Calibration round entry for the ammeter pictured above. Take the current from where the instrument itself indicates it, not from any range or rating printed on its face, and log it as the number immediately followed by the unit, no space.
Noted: 7mA
